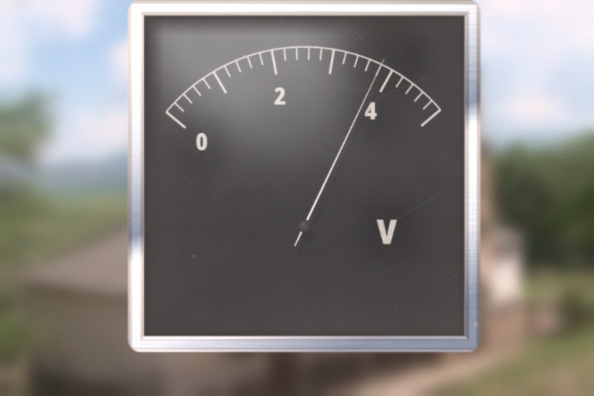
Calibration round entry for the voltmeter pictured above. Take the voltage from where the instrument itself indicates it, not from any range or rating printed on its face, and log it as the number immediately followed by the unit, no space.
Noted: 3.8V
